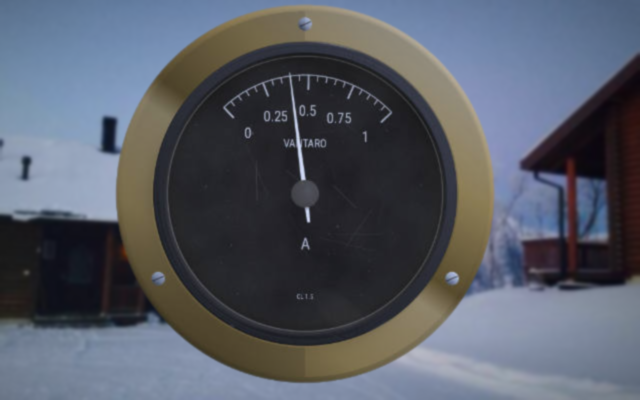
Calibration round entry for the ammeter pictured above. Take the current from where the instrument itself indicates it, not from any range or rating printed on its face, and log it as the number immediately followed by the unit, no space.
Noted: 0.4A
